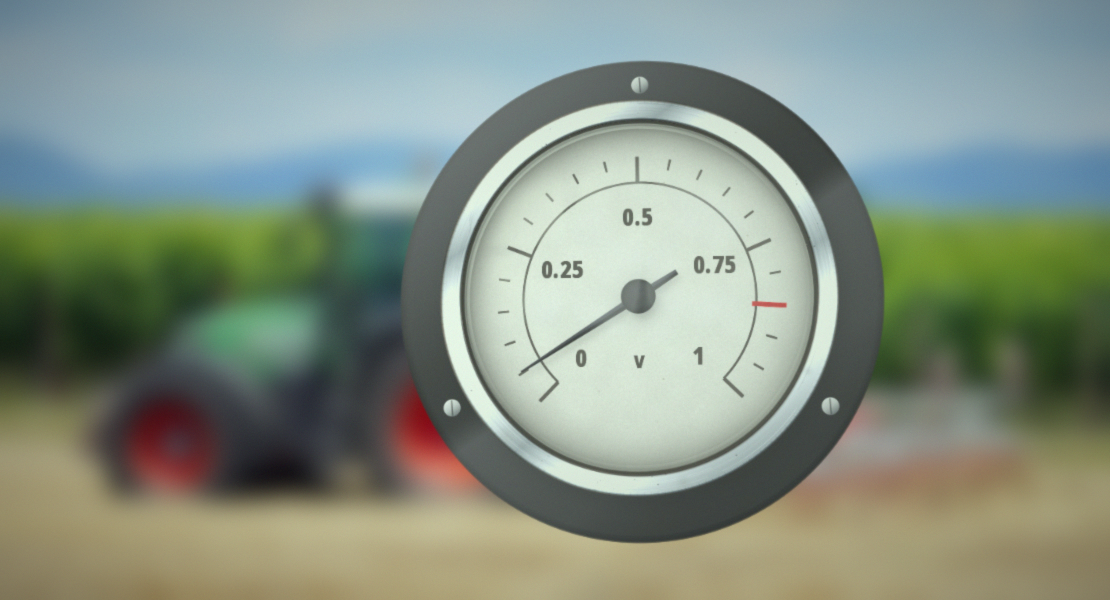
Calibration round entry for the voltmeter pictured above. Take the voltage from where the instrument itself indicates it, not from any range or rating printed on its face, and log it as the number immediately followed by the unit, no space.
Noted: 0.05V
